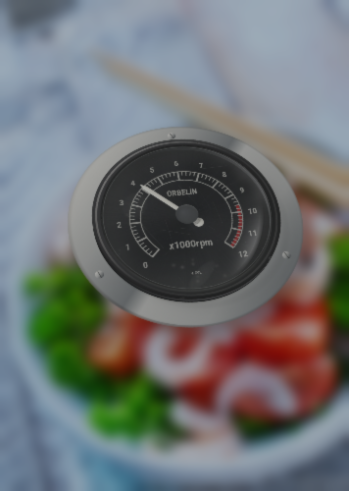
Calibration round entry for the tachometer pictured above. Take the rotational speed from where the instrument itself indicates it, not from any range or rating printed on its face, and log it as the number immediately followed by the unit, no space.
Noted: 4000rpm
